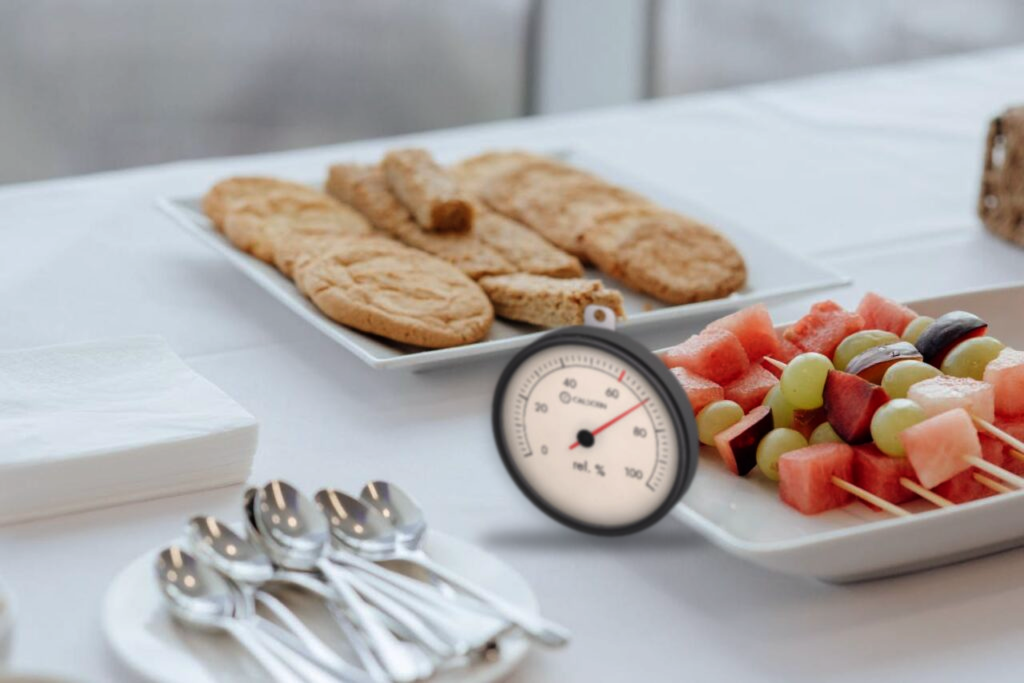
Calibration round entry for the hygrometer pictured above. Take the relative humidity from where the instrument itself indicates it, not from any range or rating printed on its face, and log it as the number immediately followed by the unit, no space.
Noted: 70%
